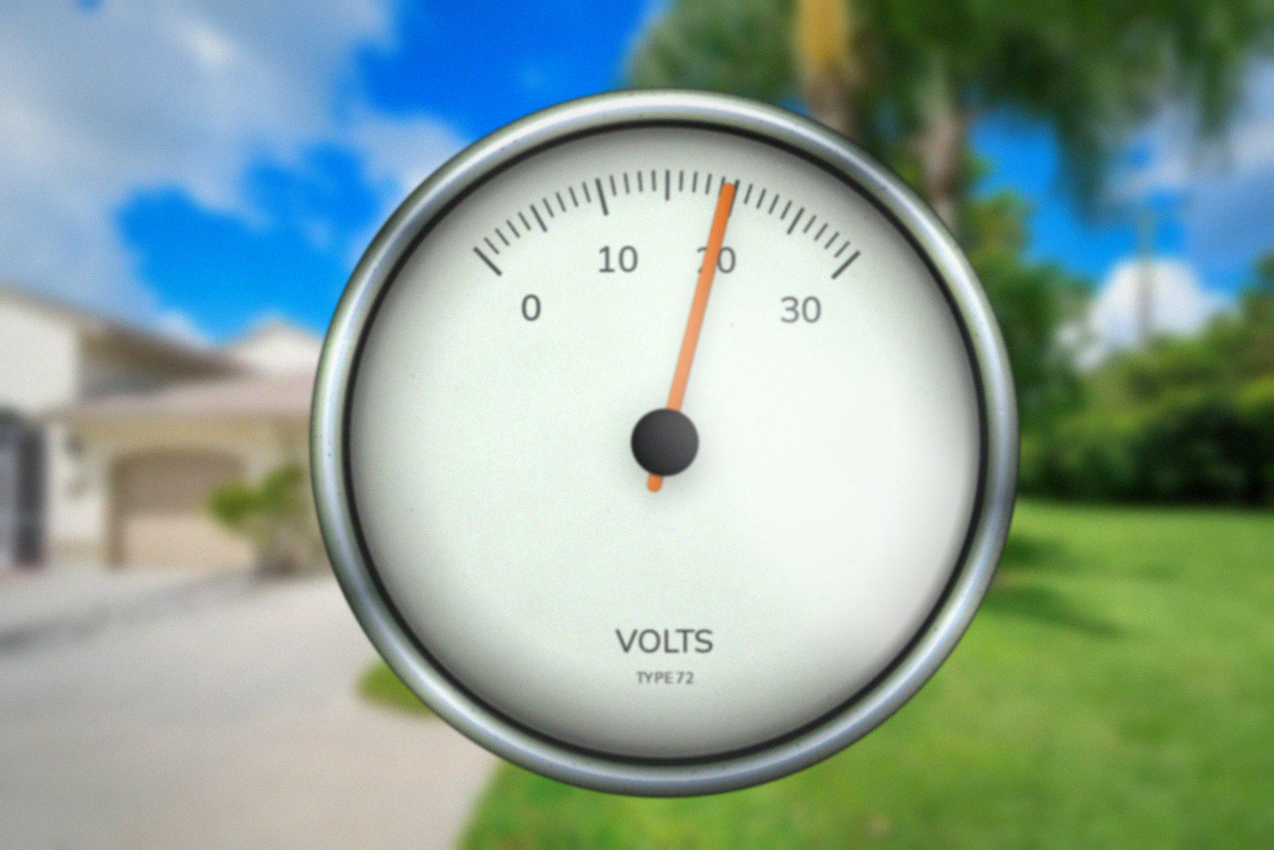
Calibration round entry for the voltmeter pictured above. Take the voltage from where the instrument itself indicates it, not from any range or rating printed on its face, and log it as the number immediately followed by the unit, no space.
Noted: 19.5V
